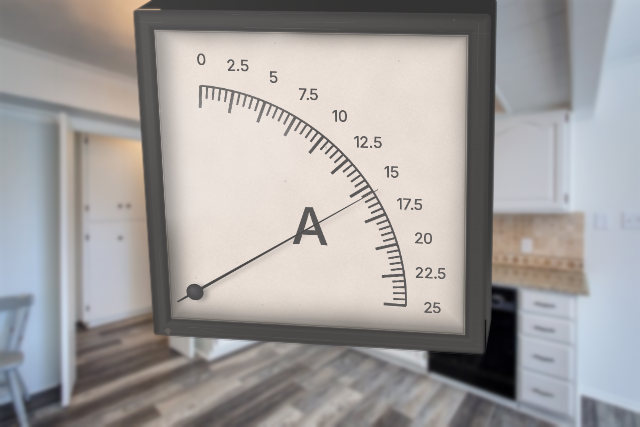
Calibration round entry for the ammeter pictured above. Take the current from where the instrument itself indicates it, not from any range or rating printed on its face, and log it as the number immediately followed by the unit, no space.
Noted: 15.5A
